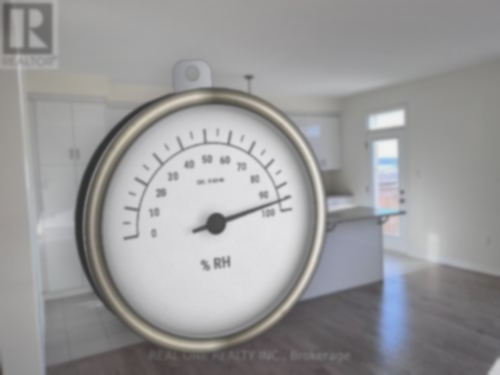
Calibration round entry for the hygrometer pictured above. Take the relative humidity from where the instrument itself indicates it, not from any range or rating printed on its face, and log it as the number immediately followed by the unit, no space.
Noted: 95%
